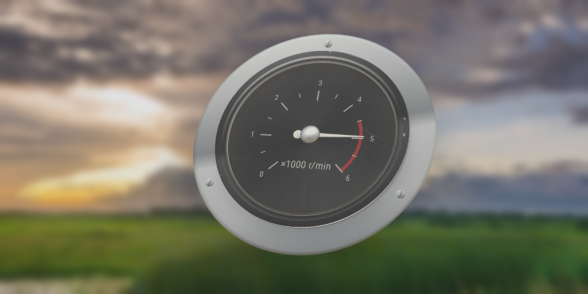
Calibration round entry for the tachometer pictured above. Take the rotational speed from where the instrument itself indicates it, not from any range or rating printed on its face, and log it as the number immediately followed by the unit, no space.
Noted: 5000rpm
